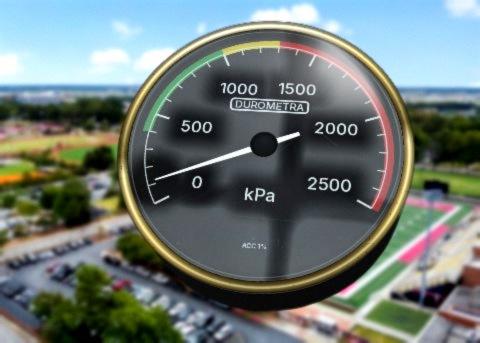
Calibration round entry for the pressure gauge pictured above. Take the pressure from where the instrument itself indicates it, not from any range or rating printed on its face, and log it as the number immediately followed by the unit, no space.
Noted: 100kPa
